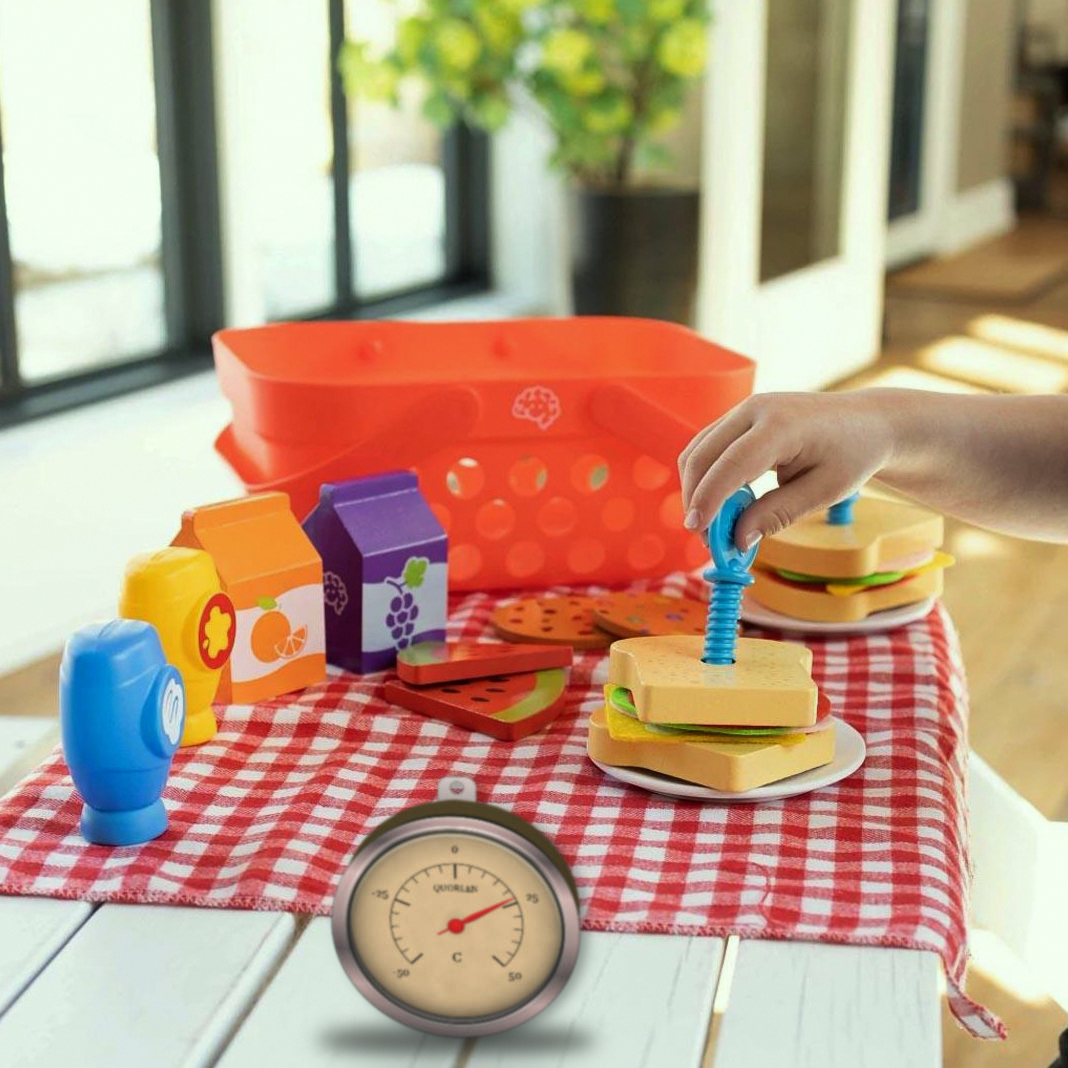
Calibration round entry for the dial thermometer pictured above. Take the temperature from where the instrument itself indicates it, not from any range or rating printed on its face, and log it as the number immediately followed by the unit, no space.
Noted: 22.5°C
